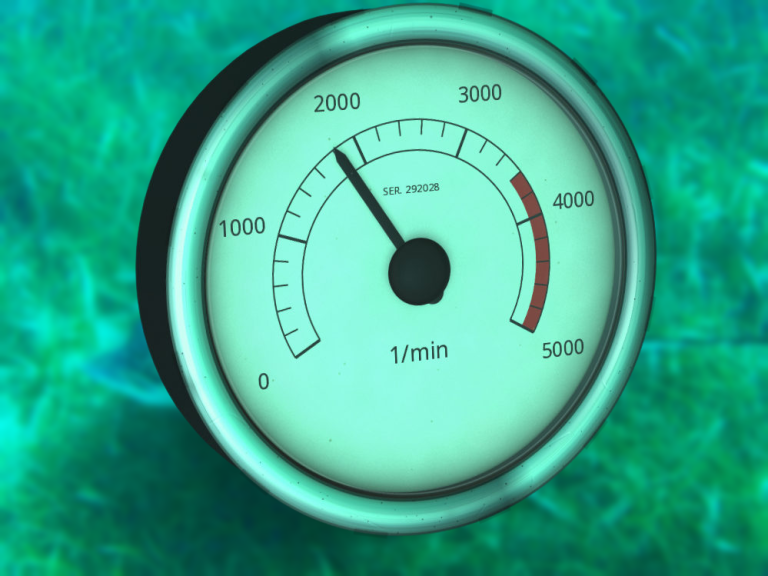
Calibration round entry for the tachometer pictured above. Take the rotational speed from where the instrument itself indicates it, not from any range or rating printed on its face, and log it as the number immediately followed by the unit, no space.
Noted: 1800rpm
